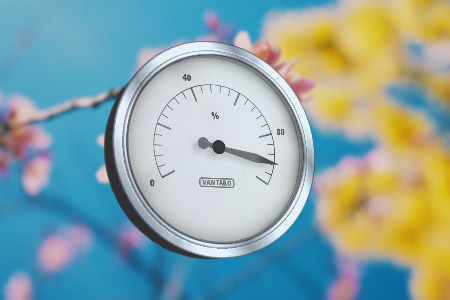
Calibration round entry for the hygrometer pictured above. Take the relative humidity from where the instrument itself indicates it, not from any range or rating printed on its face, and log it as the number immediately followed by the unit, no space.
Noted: 92%
